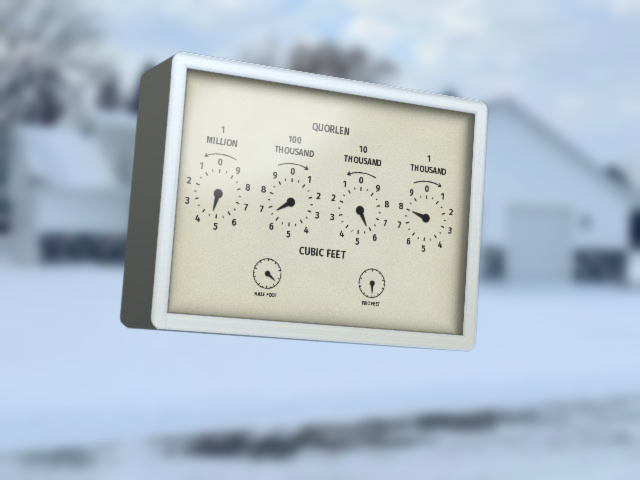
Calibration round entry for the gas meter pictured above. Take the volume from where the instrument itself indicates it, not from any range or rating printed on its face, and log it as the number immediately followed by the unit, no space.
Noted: 465800ft³
